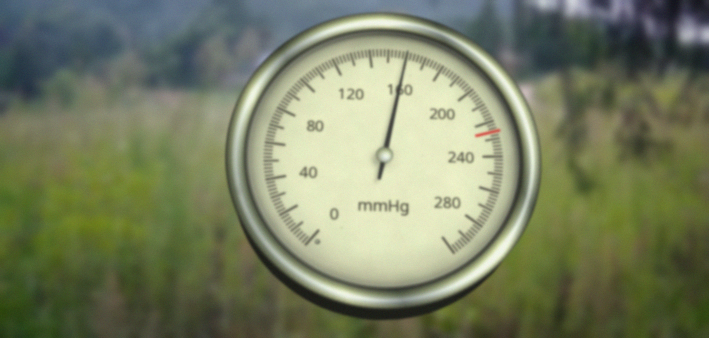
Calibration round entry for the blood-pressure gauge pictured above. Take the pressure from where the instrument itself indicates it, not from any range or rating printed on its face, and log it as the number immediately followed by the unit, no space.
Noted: 160mmHg
